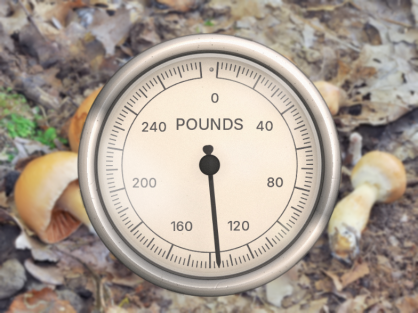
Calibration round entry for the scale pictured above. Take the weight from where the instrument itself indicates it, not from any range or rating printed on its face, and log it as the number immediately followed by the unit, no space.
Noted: 136lb
